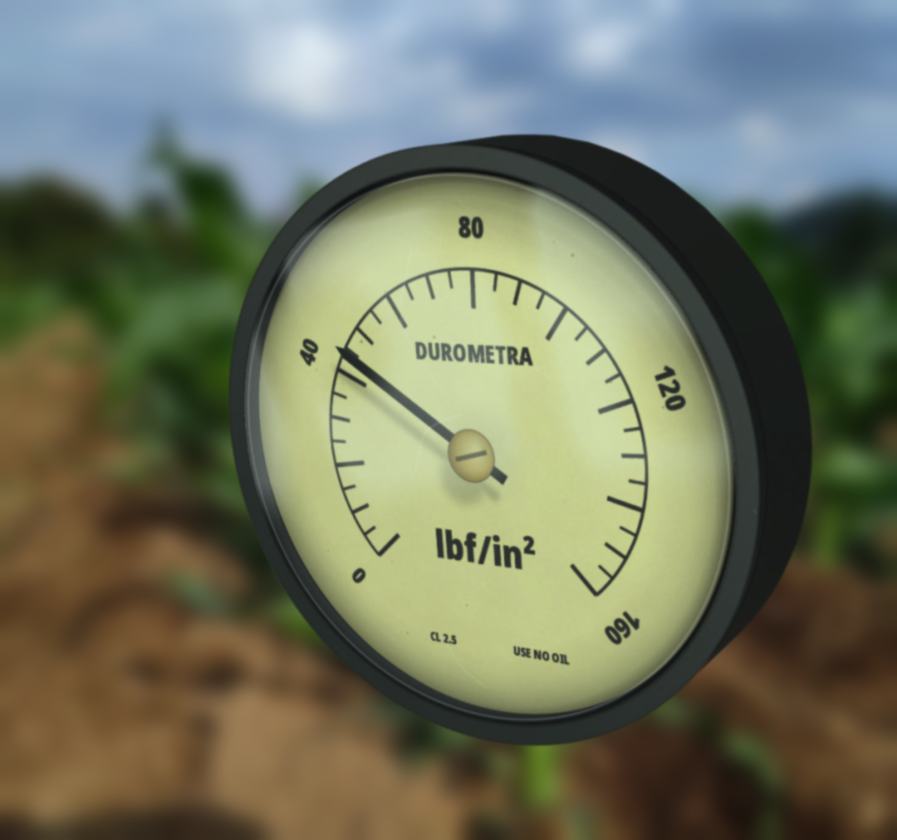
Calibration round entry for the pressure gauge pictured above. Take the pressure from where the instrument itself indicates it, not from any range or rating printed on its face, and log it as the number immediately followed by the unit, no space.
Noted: 45psi
